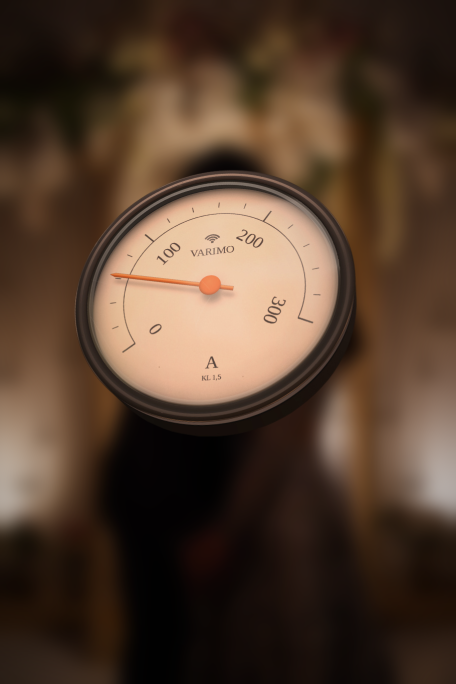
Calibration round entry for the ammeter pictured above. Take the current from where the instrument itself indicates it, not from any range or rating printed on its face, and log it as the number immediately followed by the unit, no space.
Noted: 60A
